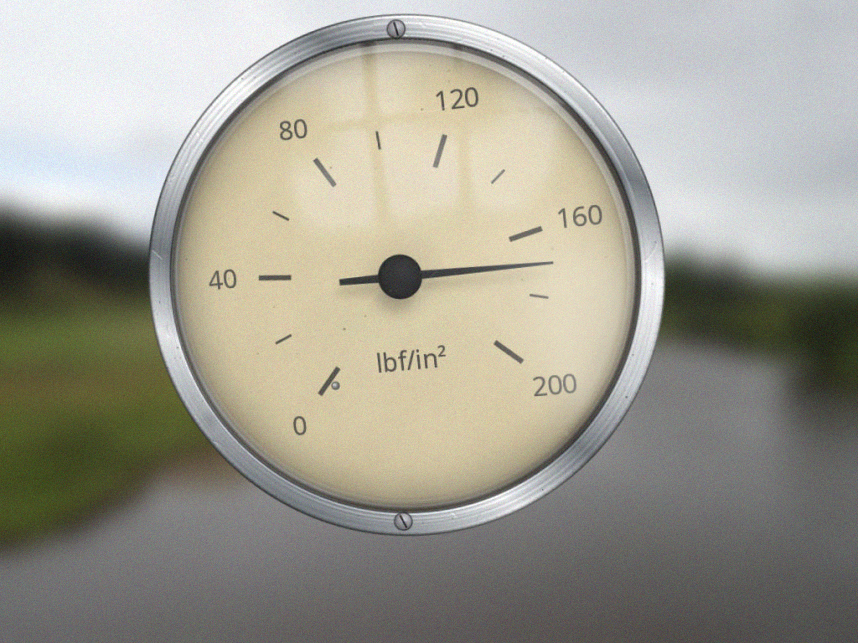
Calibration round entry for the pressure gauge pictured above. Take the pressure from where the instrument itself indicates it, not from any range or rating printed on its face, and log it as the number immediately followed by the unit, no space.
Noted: 170psi
